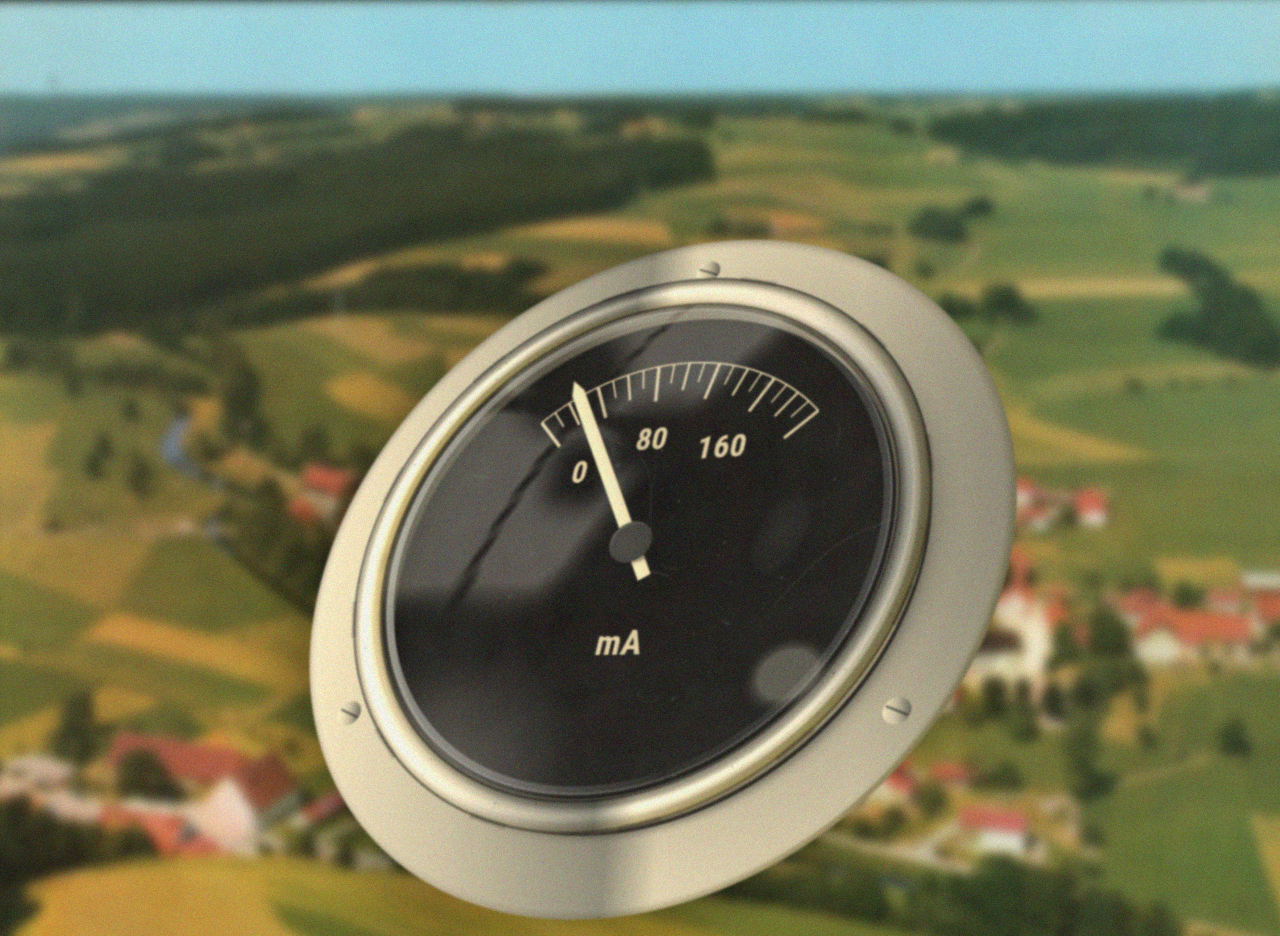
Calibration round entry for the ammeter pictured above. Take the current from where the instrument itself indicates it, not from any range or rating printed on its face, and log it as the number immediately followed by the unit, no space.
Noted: 30mA
